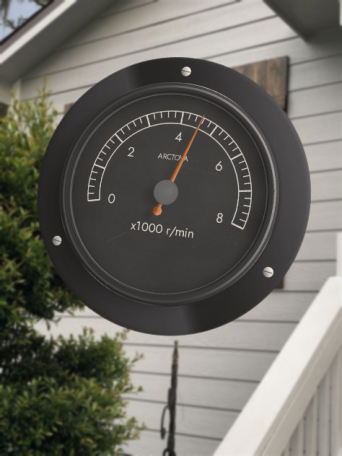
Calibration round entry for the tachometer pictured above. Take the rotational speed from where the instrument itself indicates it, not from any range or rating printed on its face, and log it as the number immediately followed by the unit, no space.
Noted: 4600rpm
